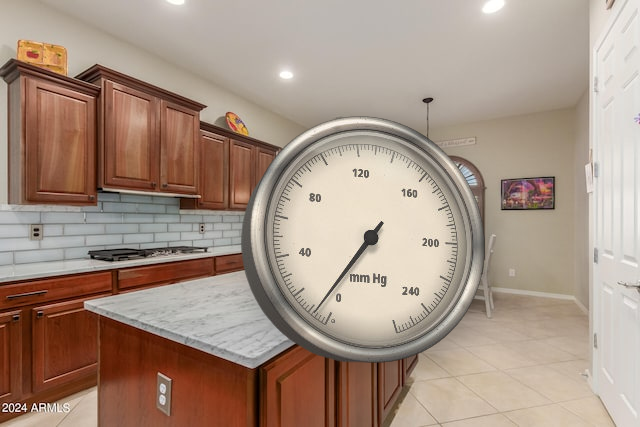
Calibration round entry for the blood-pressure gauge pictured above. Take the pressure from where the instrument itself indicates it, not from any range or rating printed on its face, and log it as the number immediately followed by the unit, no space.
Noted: 8mmHg
